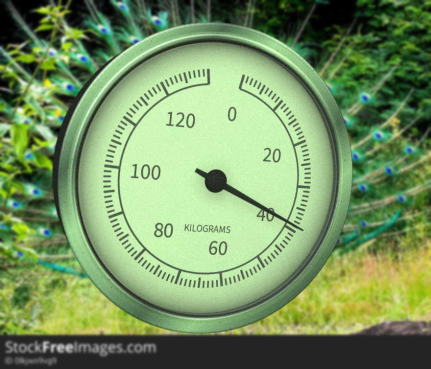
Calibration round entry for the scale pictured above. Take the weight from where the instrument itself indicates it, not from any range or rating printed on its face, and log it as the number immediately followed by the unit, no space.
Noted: 39kg
